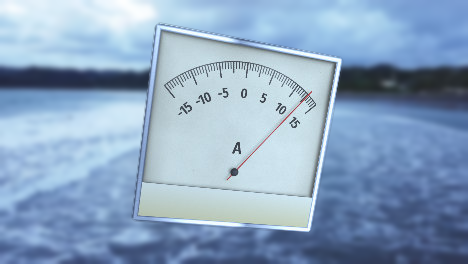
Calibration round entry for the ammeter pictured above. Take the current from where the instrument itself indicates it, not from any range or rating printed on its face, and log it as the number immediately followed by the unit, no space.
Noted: 12.5A
